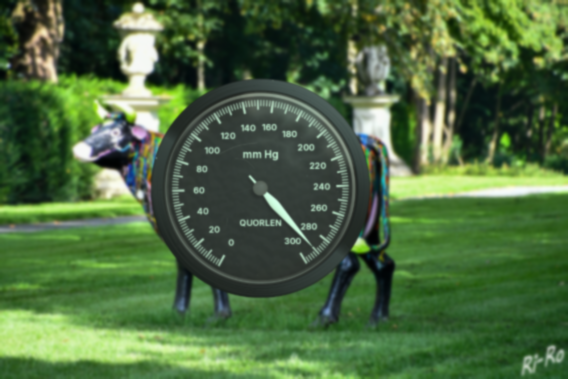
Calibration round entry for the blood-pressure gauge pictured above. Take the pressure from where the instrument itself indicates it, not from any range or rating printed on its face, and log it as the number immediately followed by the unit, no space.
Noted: 290mmHg
